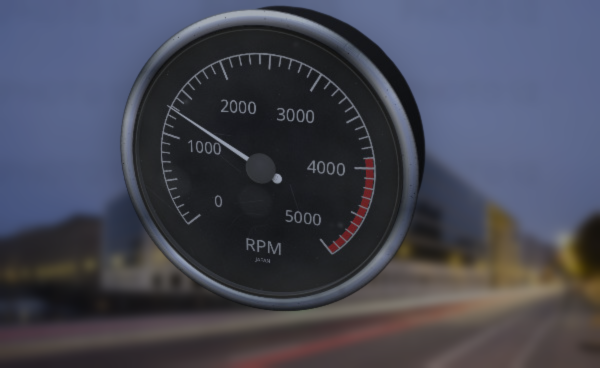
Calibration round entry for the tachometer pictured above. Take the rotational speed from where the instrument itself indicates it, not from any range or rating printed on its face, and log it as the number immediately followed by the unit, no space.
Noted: 1300rpm
